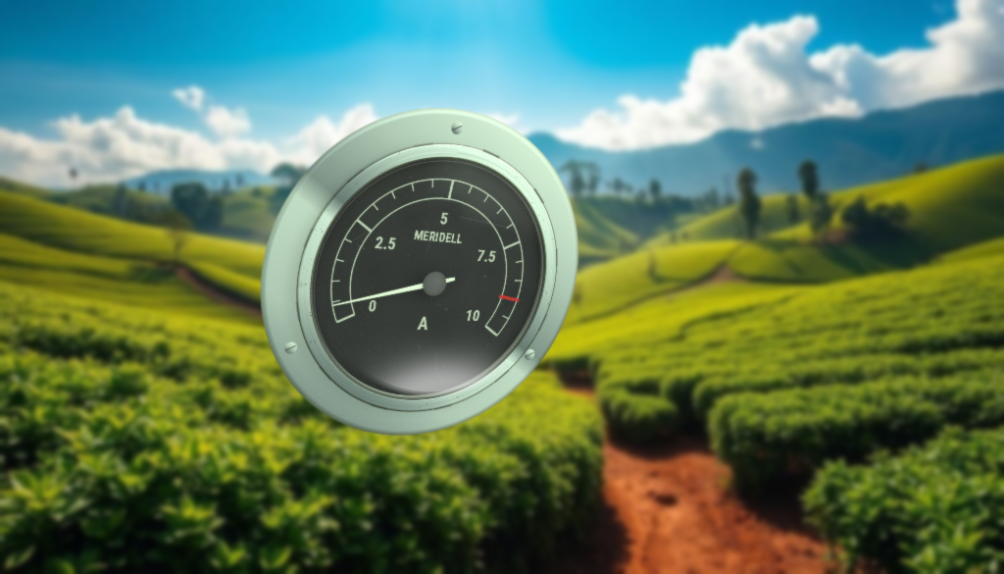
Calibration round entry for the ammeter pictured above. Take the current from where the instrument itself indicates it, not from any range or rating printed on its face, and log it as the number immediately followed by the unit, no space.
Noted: 0.5A
